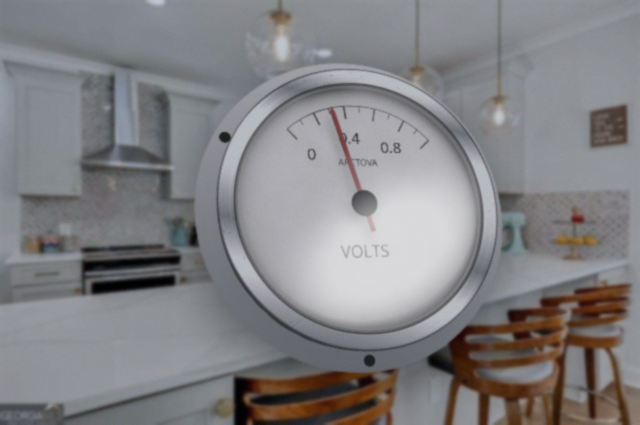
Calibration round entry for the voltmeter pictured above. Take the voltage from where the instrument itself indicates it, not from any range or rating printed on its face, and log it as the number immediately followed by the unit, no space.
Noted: 0.3V
